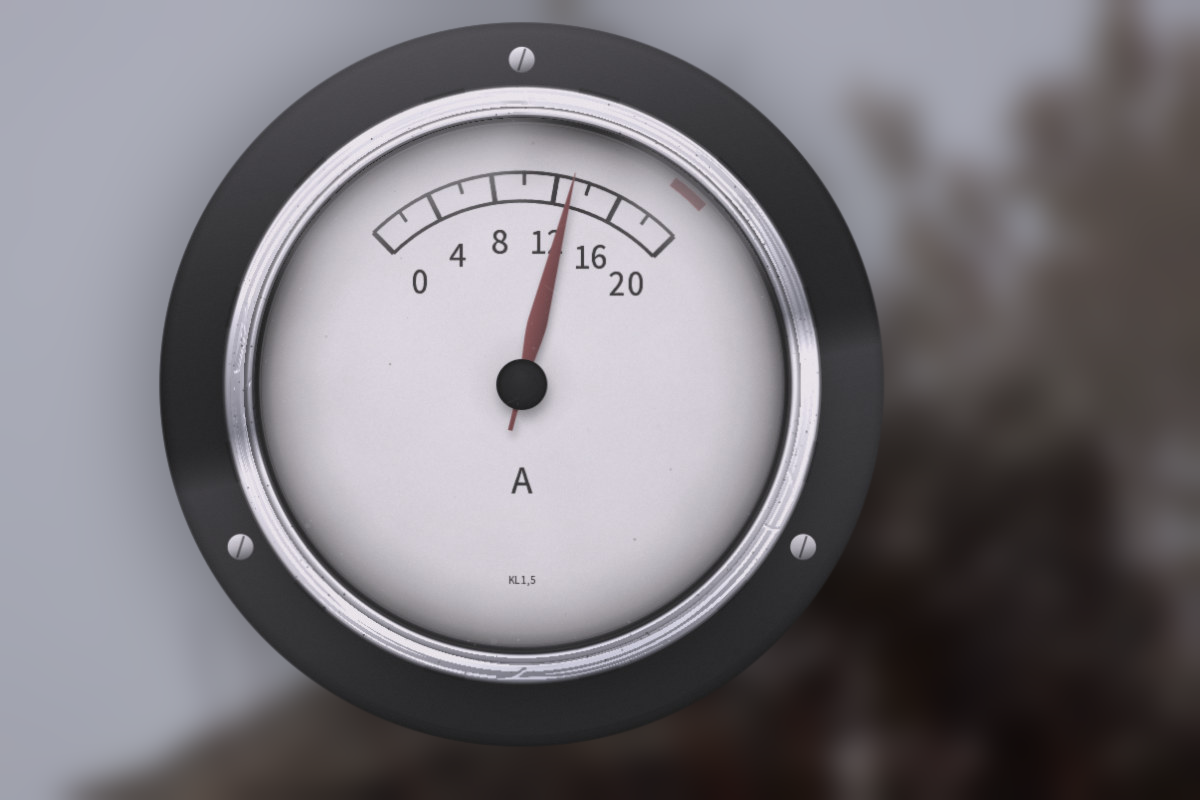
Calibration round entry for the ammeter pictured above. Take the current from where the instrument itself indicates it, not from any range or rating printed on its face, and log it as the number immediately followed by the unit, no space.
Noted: 13A
